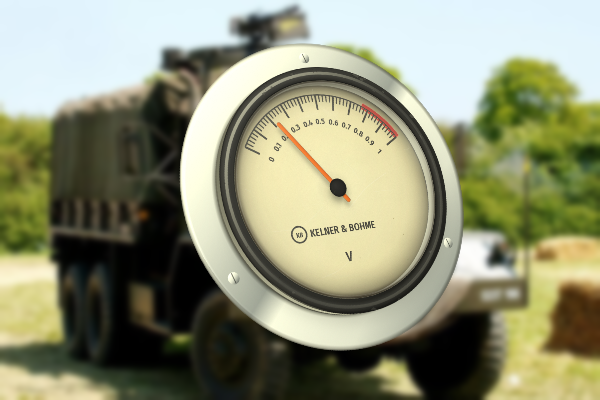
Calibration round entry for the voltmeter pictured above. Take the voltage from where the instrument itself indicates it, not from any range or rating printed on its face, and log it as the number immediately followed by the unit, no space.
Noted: 0.2V
